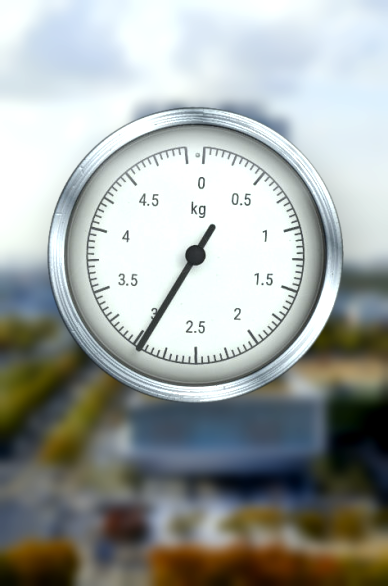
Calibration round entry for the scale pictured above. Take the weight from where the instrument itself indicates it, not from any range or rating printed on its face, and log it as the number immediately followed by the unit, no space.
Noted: 2.95kg
